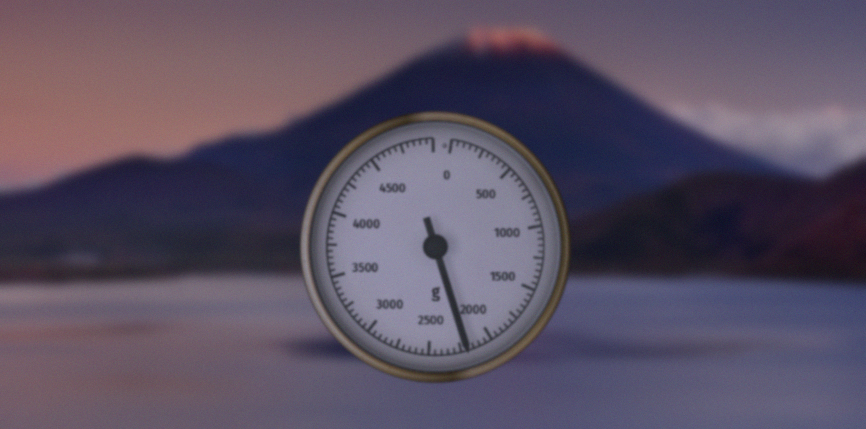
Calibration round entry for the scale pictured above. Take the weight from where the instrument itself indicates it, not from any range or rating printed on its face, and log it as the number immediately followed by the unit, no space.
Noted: 2200g
